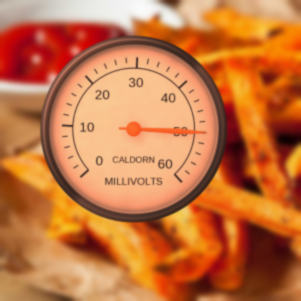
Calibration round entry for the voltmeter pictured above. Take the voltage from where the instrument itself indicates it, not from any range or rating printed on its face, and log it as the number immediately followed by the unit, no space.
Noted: 50mV
